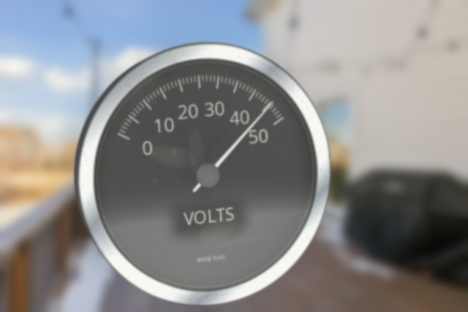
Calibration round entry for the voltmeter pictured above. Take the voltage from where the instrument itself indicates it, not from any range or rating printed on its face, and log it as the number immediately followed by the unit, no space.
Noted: 45V
